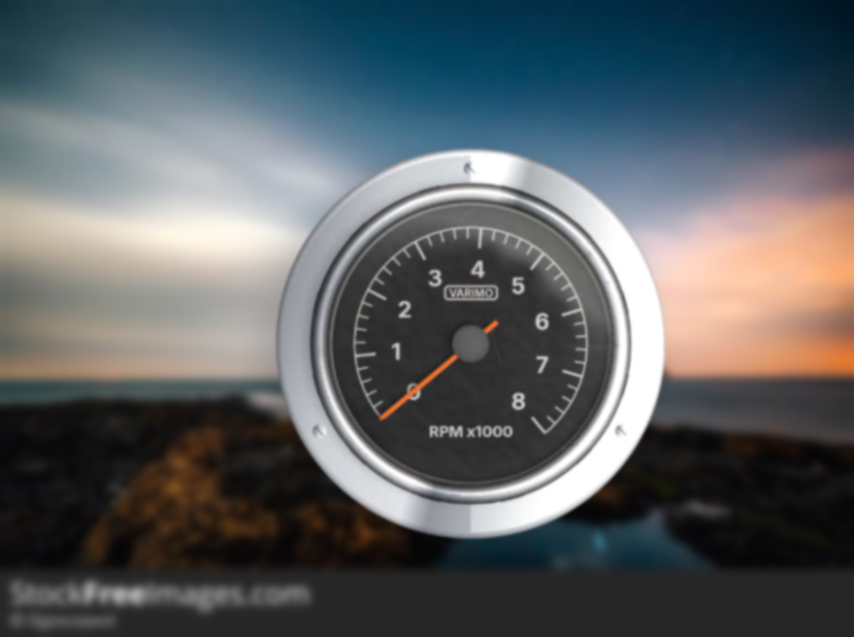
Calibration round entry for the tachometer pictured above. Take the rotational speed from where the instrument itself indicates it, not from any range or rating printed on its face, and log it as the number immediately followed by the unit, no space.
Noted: 0rpm
